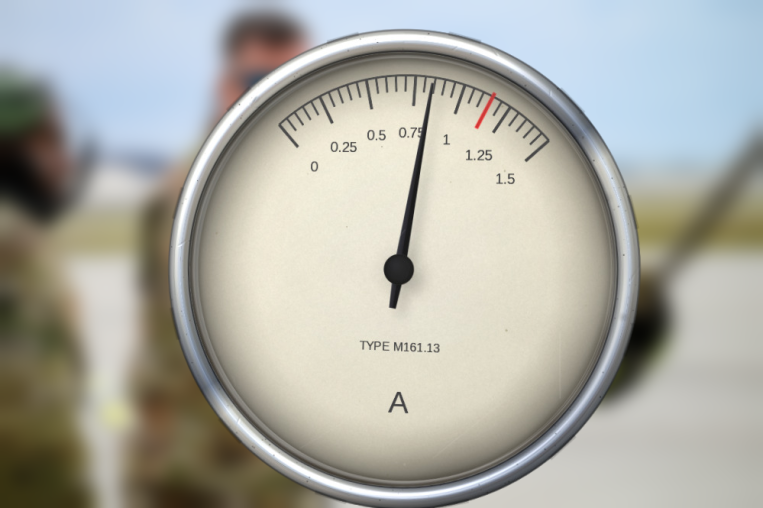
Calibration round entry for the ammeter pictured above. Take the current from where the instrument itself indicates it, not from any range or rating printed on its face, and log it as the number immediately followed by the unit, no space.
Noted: 0.85A
